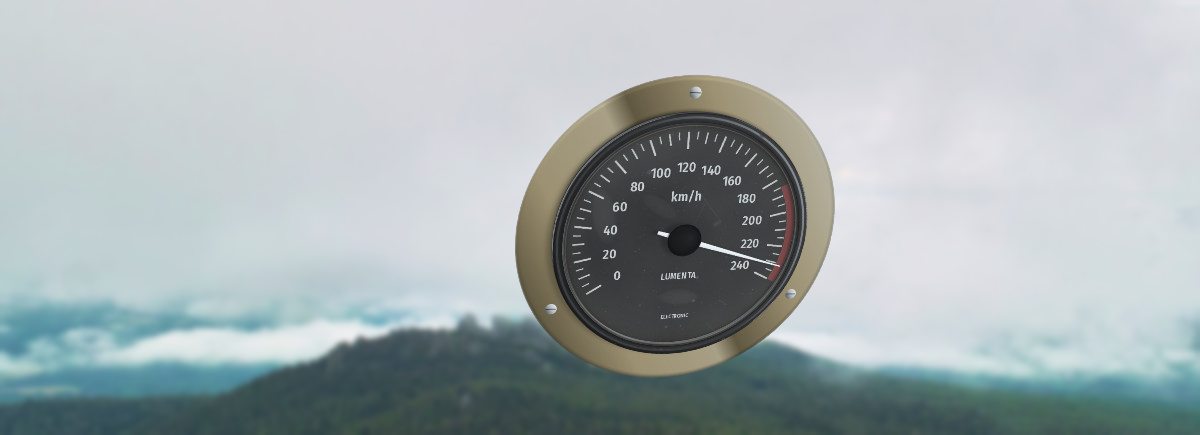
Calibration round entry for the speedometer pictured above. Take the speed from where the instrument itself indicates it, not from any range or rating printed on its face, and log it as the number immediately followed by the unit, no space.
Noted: 230km/h
